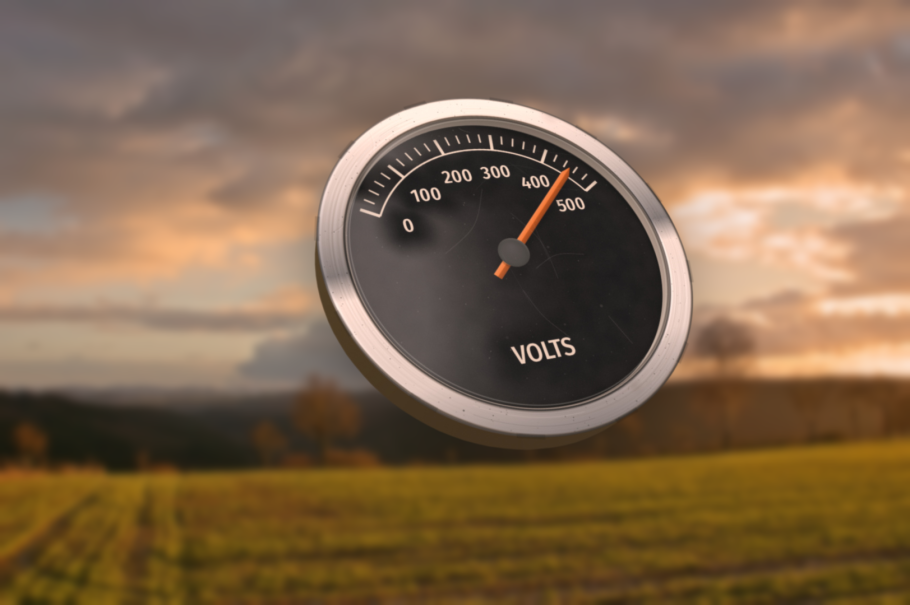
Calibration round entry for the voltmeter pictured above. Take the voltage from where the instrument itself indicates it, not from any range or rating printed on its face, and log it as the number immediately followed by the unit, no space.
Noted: 450V
